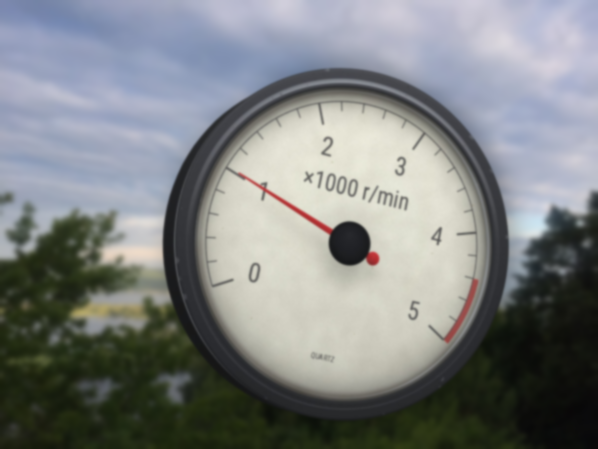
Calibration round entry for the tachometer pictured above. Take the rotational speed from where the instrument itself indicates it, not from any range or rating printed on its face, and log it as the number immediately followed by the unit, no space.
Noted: 1000rpm
